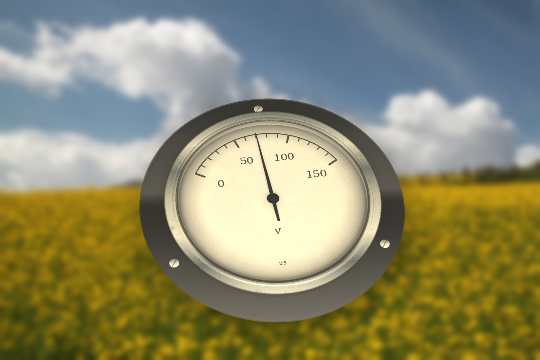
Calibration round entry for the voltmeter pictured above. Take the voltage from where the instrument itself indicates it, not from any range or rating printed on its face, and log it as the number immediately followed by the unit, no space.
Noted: 70V
